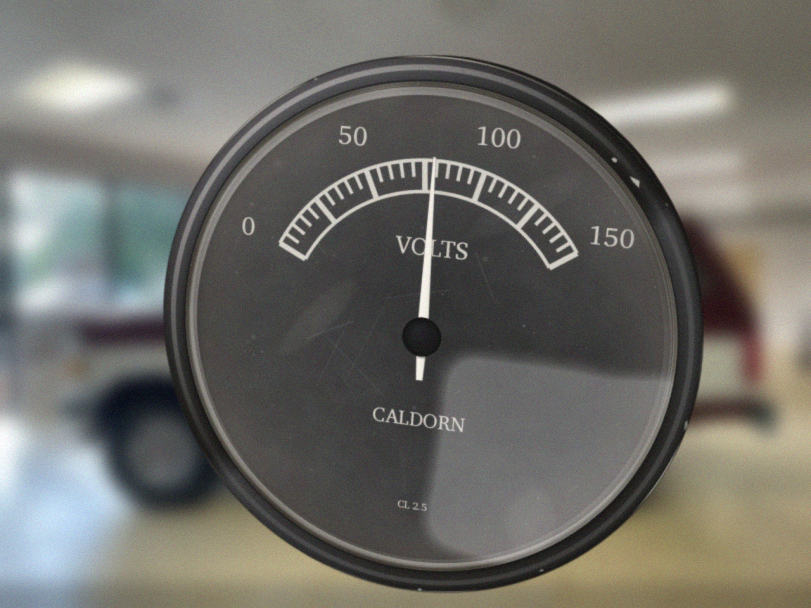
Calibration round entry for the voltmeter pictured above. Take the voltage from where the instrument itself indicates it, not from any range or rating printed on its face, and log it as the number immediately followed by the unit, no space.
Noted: 80V
